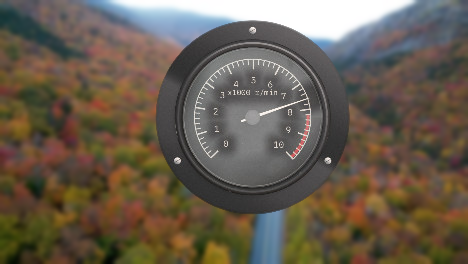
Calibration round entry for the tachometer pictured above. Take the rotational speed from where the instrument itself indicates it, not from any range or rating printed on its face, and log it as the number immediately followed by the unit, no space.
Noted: 7600rpm
